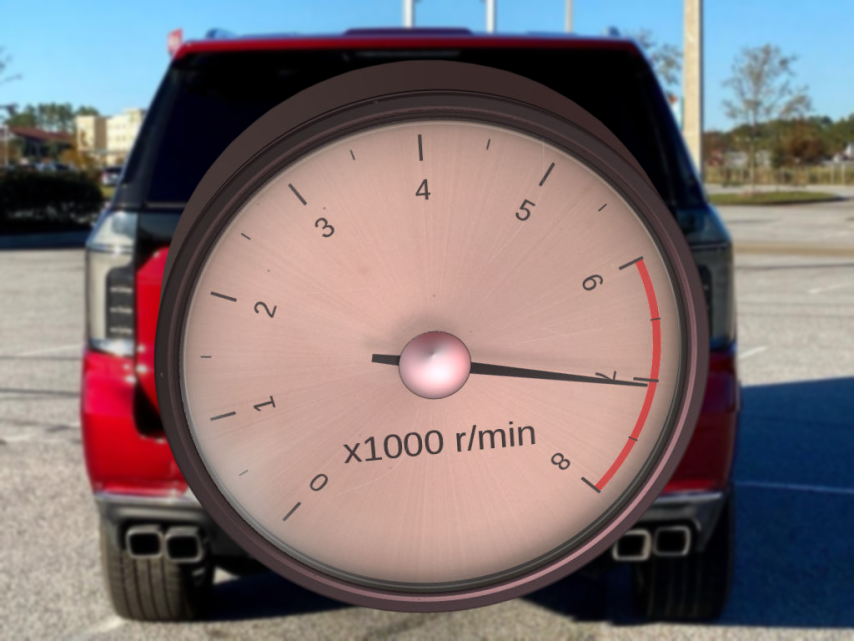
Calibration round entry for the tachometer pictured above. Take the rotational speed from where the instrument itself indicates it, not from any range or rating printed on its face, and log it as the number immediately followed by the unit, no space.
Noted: 7000rpm
